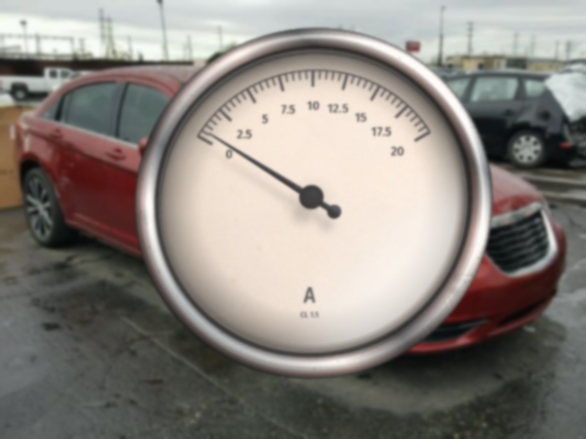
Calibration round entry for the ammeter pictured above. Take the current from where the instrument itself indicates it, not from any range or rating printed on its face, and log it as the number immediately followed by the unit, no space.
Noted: 0.5A
